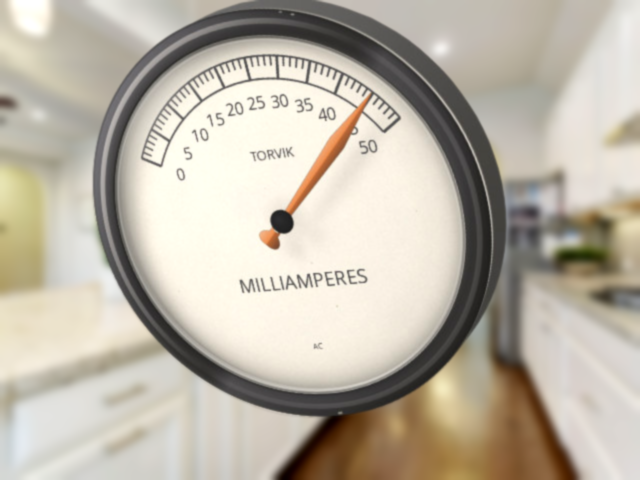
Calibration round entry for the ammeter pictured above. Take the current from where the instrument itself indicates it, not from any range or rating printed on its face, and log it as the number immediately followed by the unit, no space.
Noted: 45mA
